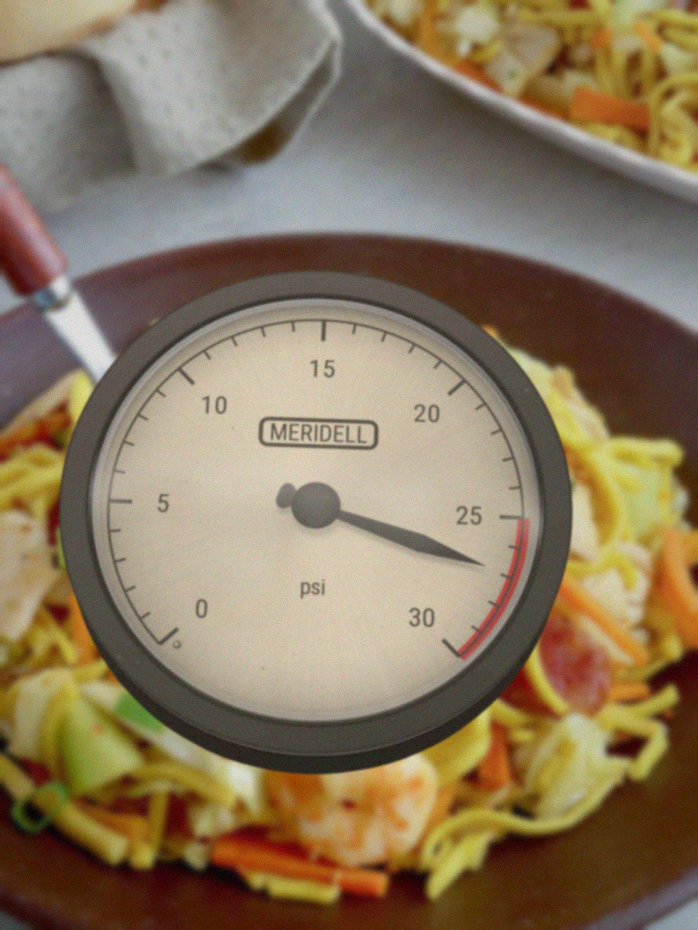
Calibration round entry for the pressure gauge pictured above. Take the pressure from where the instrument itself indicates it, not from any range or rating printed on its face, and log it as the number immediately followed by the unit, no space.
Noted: 27psi
